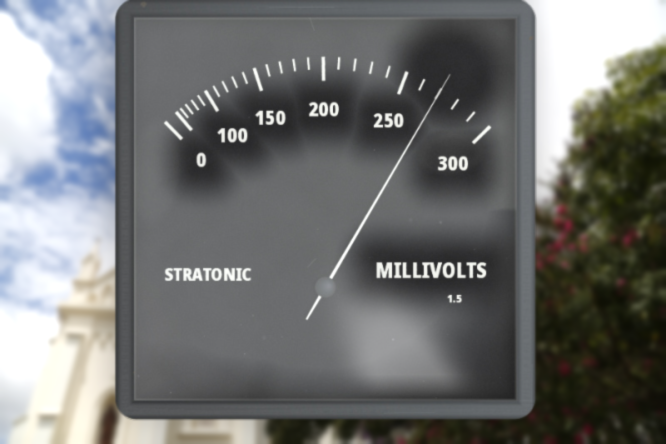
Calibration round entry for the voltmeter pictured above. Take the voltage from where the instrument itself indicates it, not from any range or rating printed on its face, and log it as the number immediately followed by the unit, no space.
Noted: 270mV
